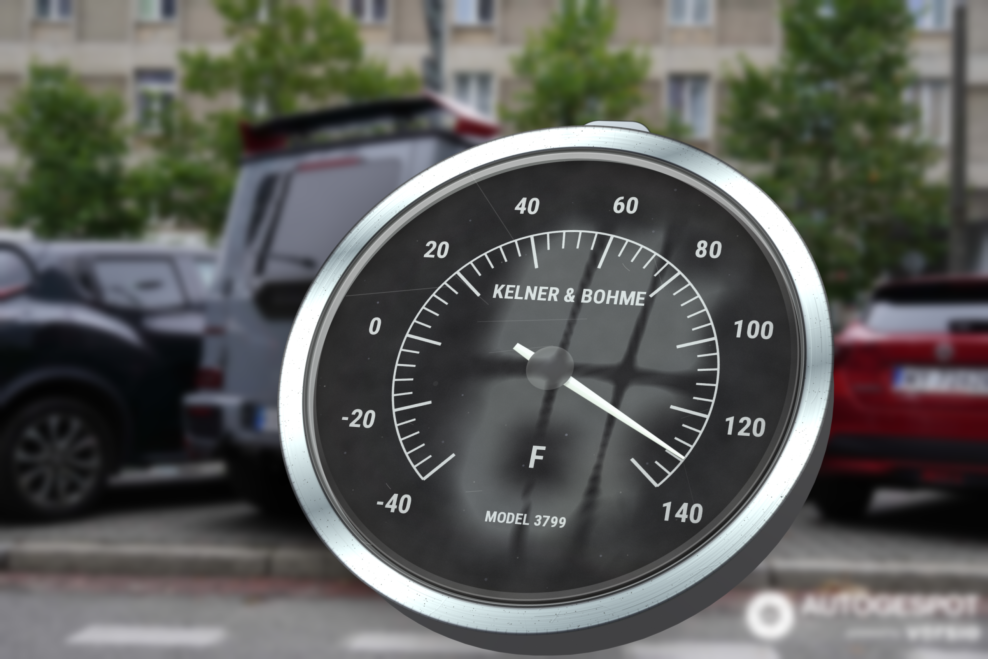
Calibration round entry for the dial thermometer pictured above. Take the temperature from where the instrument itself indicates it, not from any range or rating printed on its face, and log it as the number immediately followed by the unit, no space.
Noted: 132°F
